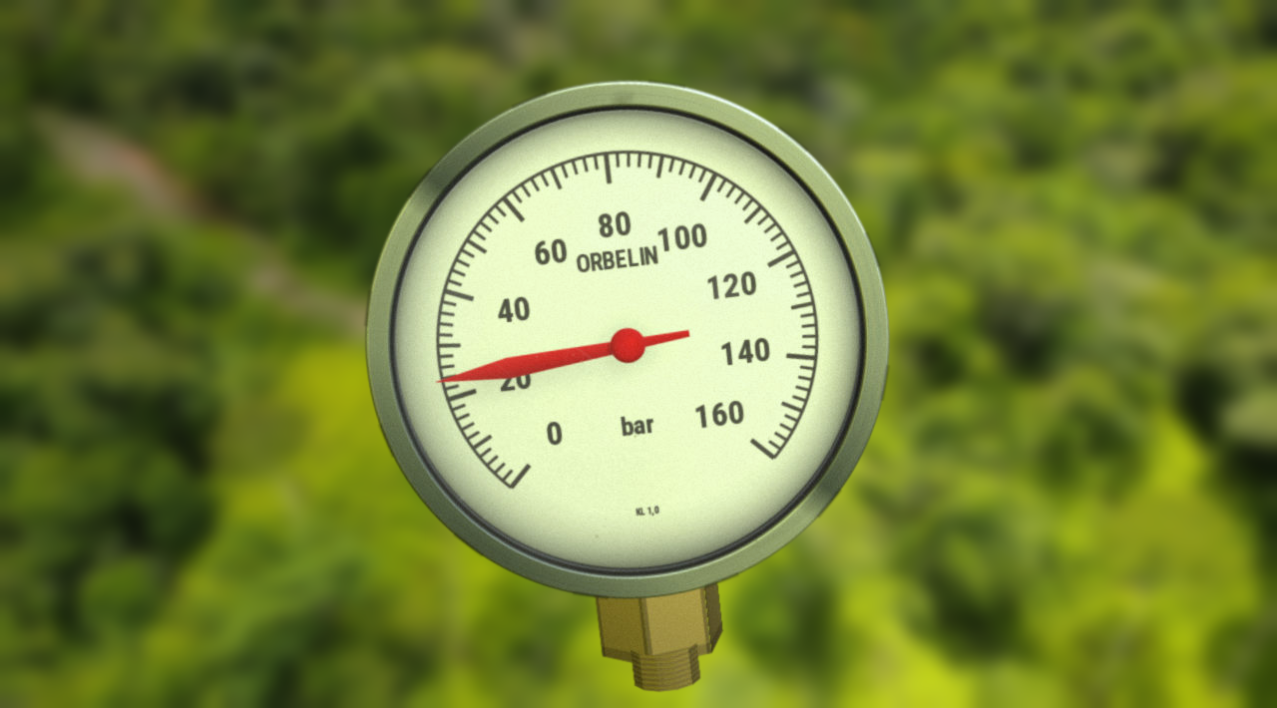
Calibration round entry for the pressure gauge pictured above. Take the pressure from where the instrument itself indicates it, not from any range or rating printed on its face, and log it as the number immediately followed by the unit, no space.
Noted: 24bar
